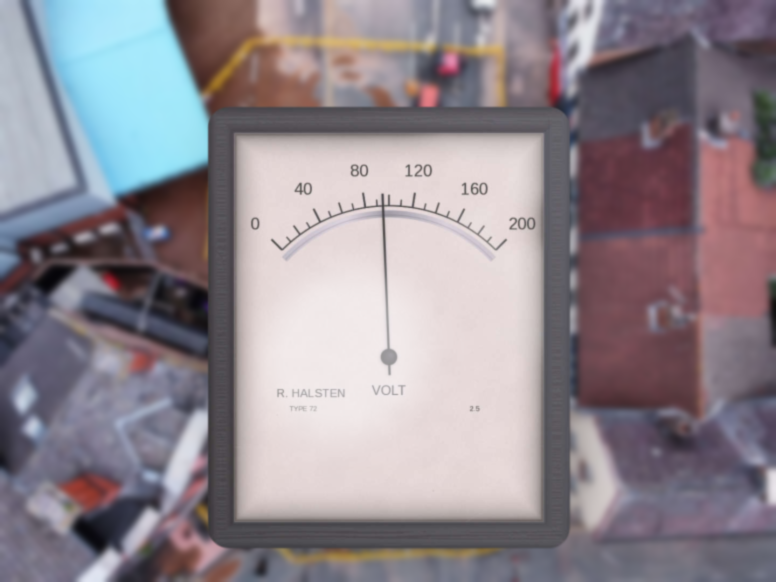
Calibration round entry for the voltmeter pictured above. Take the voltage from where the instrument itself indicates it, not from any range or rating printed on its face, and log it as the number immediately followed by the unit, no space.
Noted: 95V
